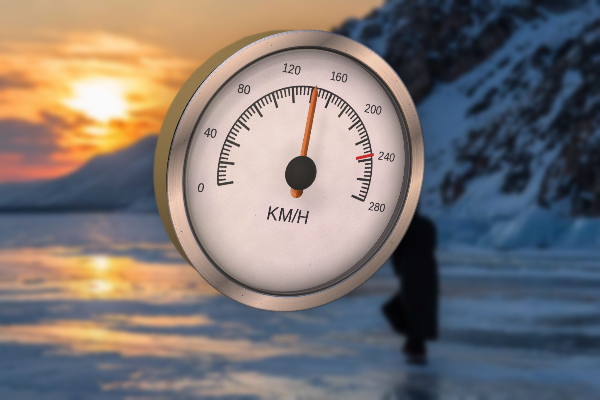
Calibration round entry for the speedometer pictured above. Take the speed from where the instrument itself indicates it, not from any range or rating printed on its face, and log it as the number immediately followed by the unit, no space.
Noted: 140km/h
